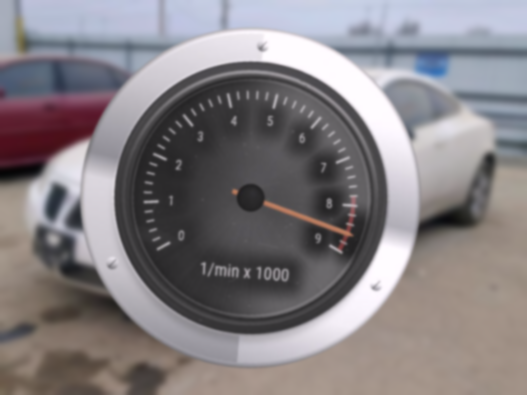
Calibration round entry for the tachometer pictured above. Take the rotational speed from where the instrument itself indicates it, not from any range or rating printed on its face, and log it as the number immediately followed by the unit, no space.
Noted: 8600rpm
